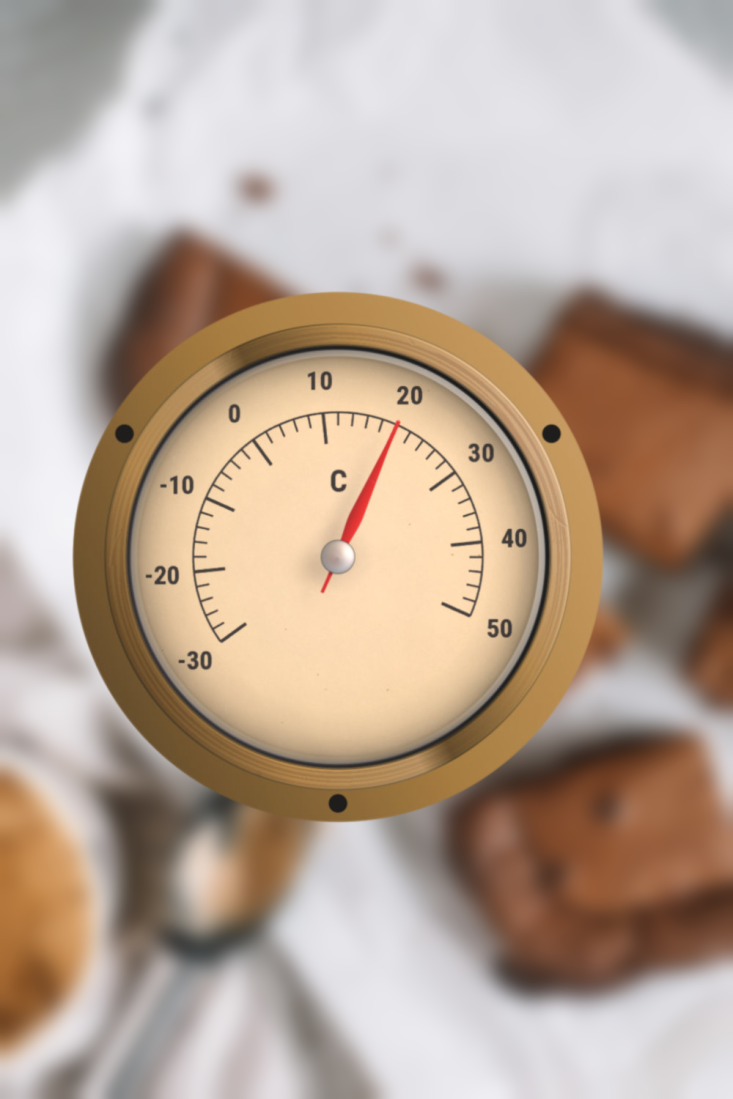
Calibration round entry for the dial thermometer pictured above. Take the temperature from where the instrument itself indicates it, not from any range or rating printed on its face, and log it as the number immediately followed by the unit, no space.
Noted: 20°C
